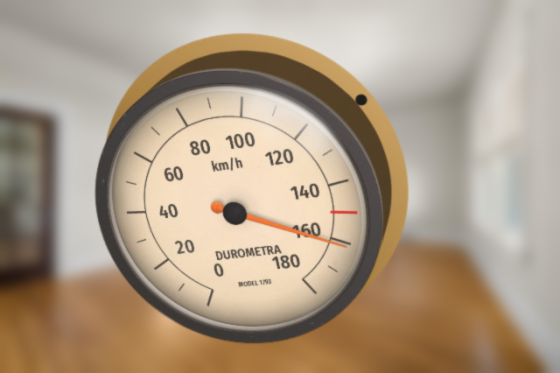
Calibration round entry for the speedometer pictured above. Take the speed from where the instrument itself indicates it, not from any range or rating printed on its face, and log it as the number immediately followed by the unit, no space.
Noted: 160km/h
